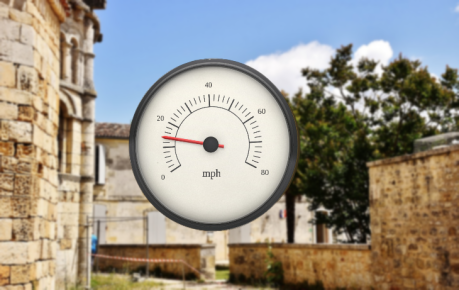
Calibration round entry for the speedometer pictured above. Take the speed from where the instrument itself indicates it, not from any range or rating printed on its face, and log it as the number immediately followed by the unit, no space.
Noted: 14mph
